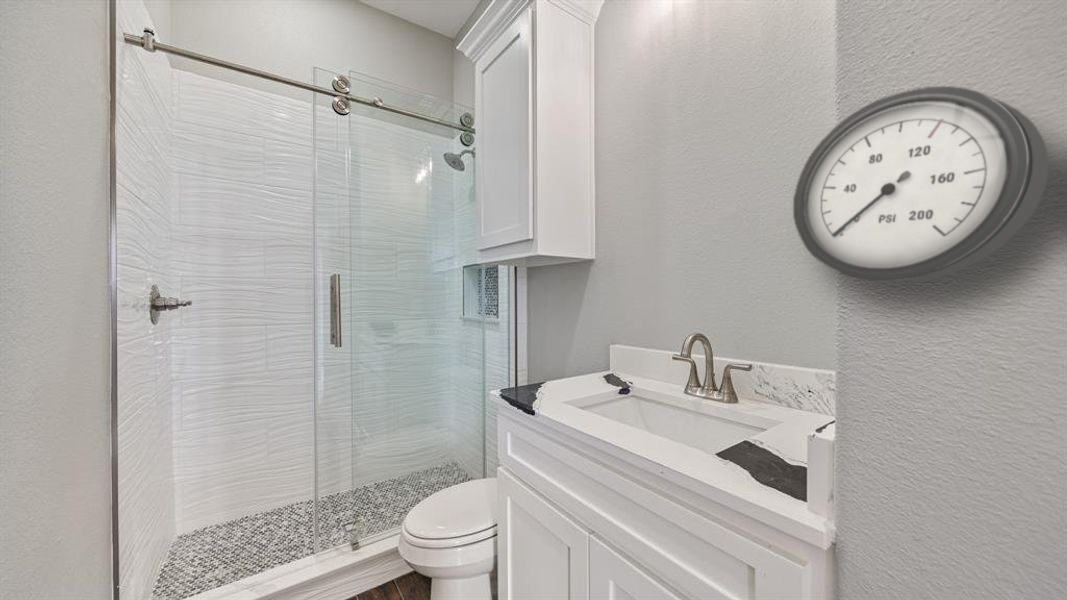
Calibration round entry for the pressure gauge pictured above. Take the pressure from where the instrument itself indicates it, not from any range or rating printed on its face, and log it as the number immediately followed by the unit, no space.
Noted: 0psi
